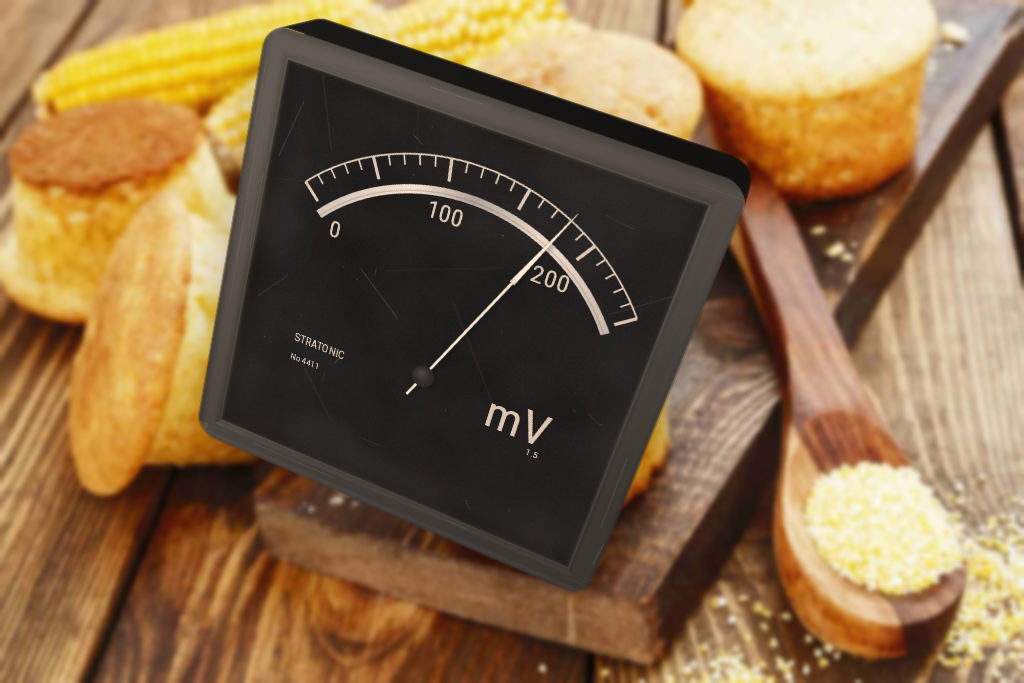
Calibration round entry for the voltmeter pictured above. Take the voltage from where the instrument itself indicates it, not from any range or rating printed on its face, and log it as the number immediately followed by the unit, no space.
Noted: 180mV
